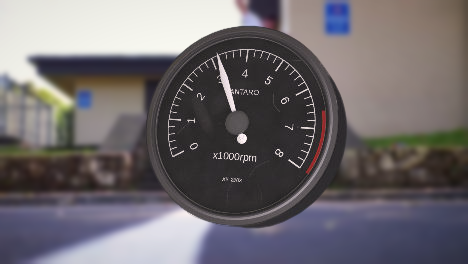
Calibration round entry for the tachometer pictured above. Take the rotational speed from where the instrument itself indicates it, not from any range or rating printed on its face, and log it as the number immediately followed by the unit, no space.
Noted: 3200rpm
